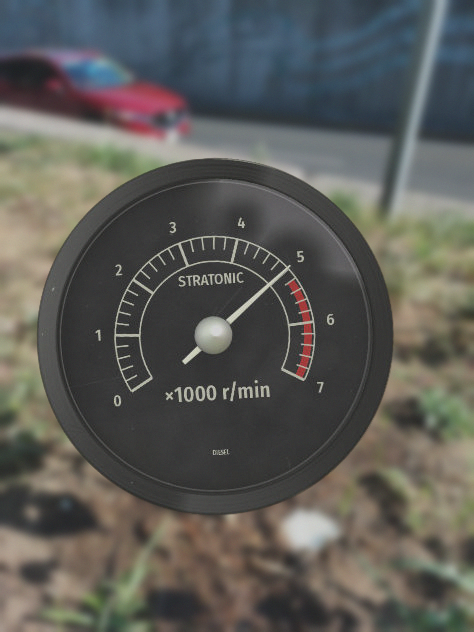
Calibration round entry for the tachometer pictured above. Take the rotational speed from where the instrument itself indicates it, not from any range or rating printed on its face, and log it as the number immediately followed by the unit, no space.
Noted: 5000rpm
